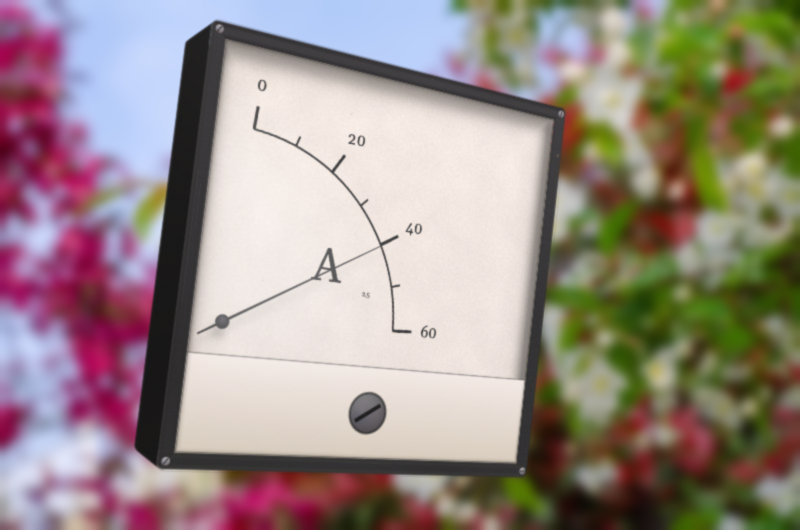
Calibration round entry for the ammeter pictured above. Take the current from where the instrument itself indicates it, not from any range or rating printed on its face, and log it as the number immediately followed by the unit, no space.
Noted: 40A
